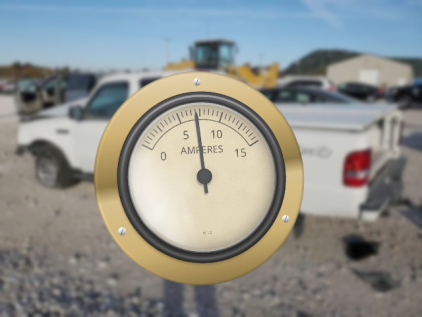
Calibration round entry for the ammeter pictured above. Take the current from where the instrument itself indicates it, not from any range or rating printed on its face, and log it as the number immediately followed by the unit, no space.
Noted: 7A
